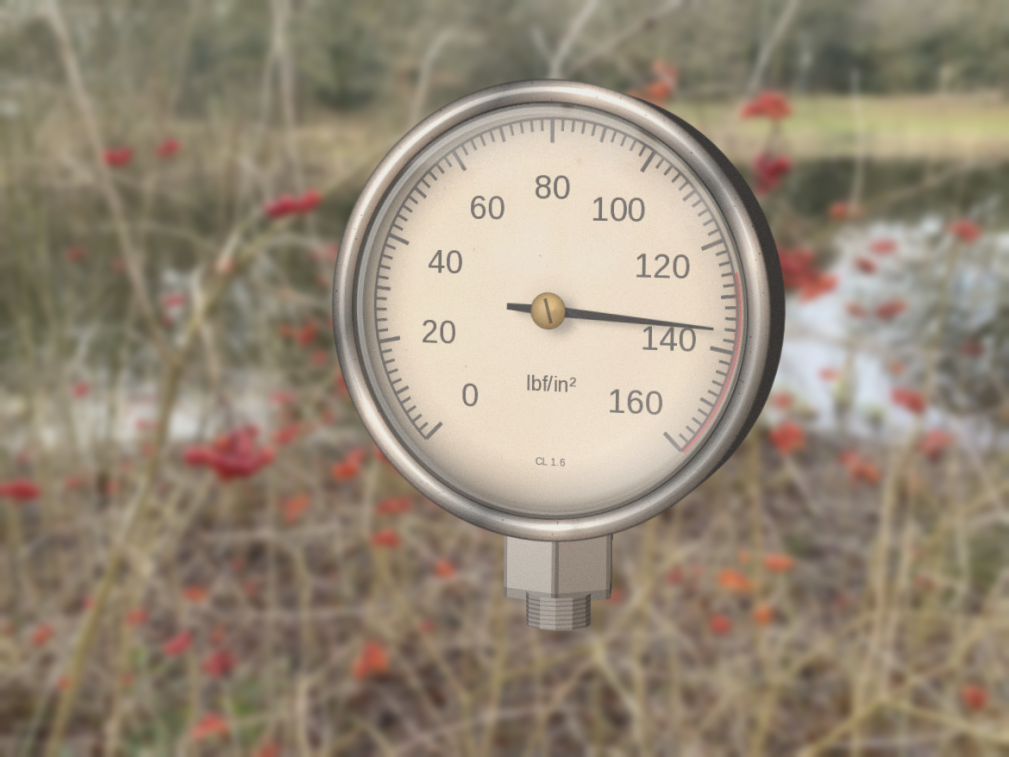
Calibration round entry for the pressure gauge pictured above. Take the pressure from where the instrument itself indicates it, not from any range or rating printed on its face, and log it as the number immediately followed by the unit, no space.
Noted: 136psi
